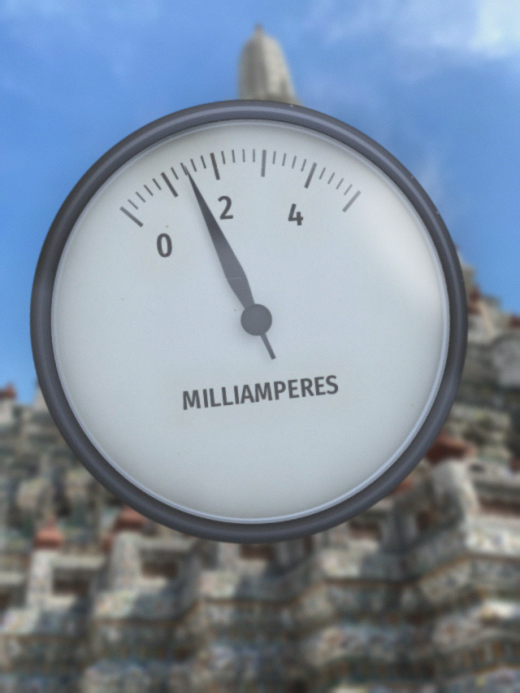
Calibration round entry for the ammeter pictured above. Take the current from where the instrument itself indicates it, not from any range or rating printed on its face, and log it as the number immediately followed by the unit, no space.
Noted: 1.4mA
